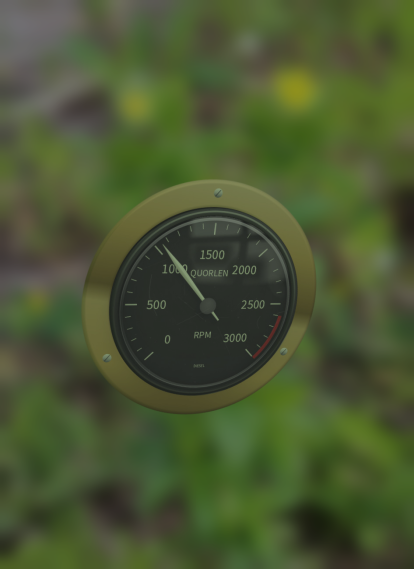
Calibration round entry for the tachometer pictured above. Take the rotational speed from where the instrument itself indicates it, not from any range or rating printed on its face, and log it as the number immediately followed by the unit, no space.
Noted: 1050rpm
